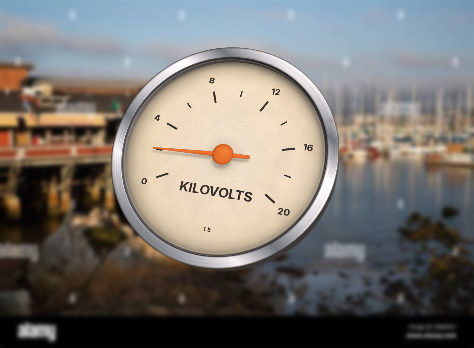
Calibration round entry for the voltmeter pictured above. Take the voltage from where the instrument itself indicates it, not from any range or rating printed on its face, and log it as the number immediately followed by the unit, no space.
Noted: 2kV
